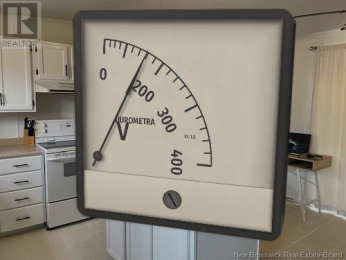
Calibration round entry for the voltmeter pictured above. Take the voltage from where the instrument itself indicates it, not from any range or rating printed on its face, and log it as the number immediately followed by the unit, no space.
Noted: 160V
